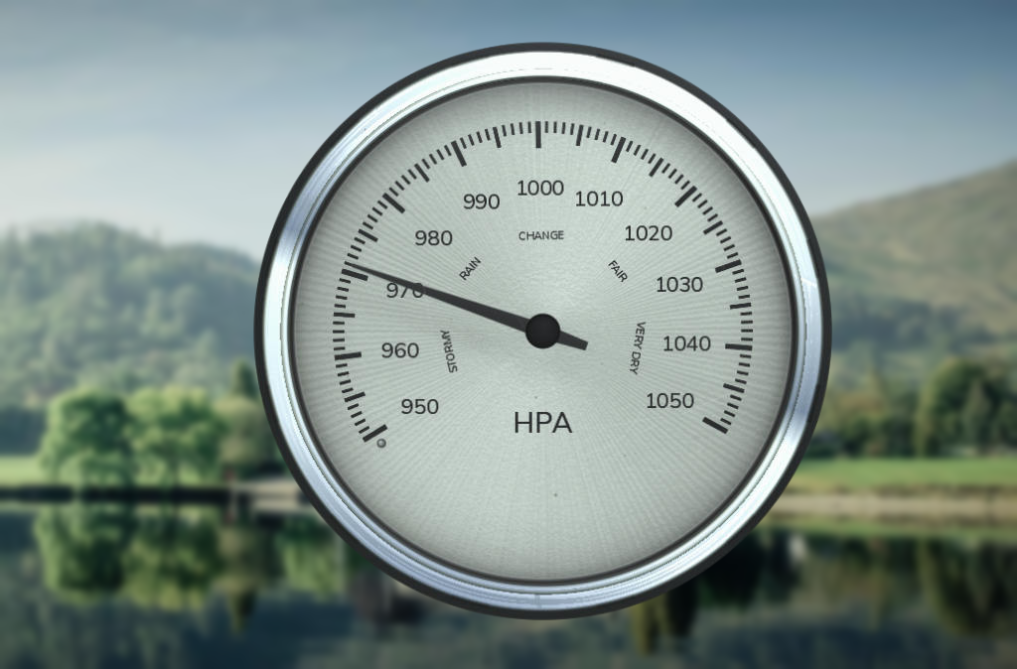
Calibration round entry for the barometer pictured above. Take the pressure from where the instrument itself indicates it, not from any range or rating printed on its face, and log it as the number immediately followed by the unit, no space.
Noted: 971hPa
